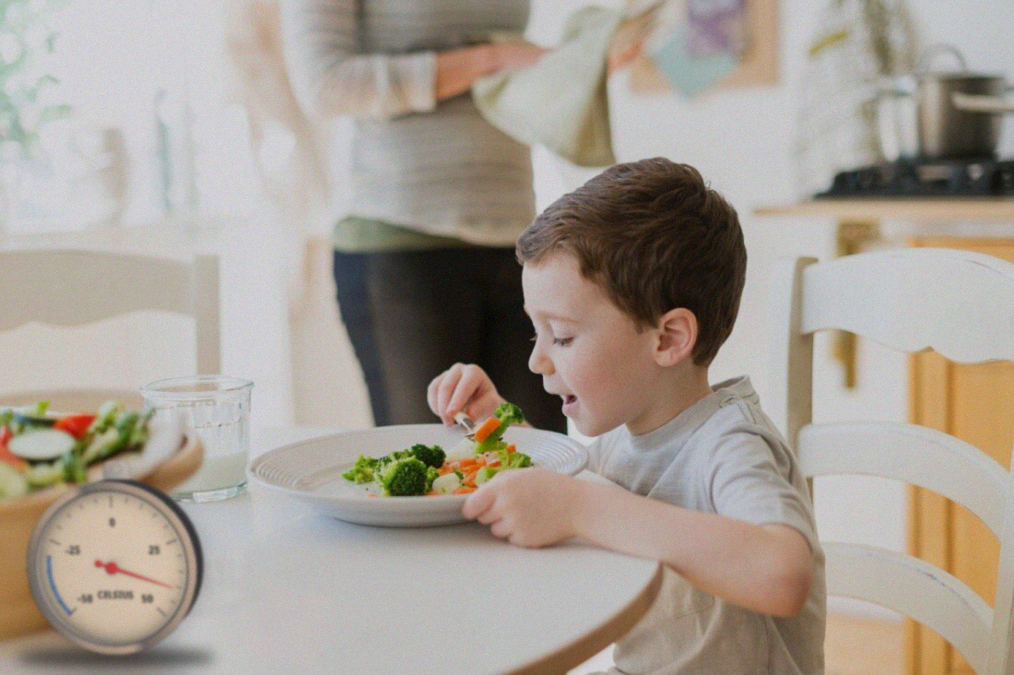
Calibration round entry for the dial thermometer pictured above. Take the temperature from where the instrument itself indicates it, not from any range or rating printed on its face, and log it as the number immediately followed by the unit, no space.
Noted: 40°C
